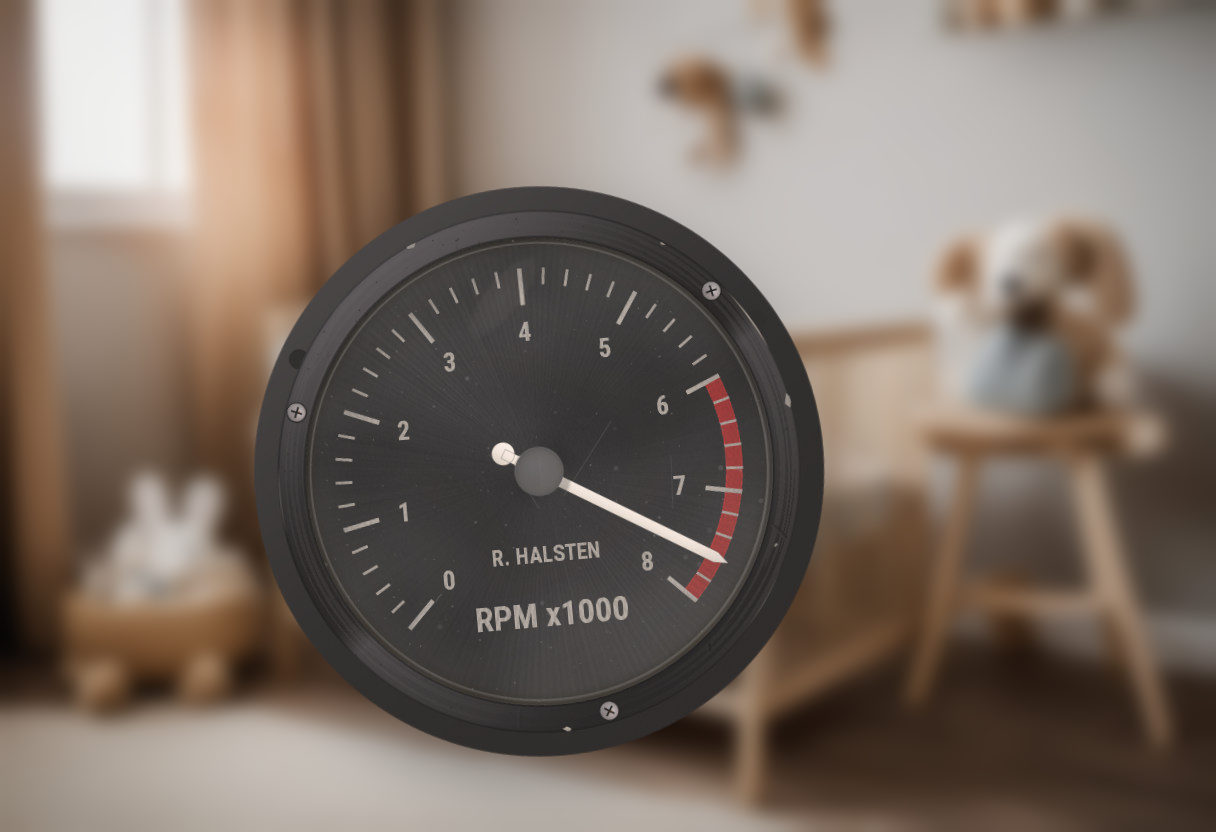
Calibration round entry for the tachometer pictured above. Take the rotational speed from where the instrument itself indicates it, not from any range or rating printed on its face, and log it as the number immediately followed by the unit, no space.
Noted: 7600rpm
